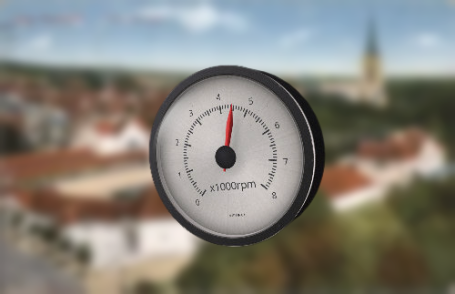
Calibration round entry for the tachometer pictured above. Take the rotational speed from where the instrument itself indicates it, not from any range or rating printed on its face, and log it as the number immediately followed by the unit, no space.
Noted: 4500rpm
